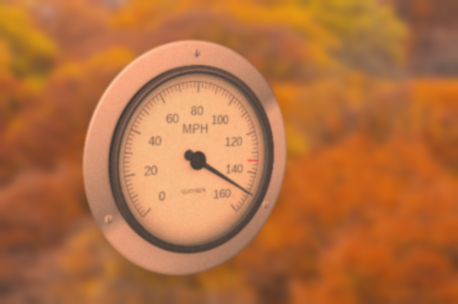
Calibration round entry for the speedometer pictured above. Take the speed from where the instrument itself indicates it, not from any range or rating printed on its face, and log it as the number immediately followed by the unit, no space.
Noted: 150mph
